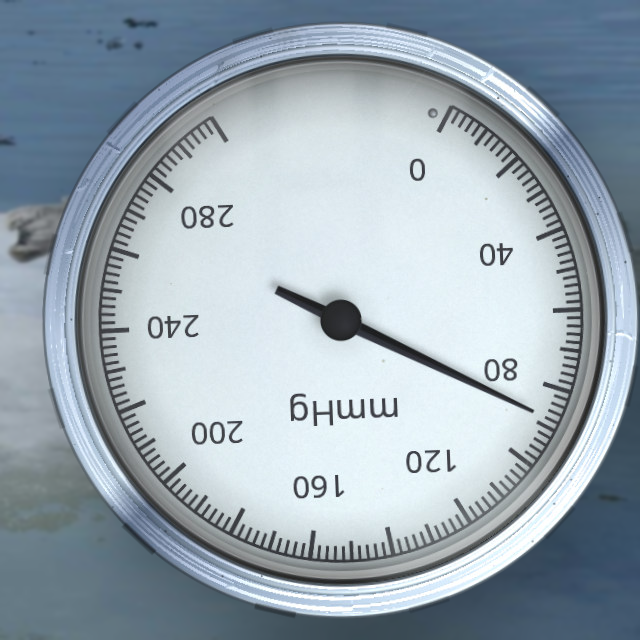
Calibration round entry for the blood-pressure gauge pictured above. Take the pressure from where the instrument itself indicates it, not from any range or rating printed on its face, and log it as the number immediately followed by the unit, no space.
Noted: 88mmHg
